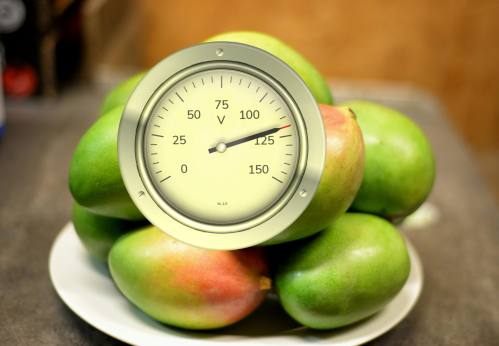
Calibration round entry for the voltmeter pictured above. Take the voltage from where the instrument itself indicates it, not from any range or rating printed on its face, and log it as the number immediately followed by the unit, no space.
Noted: 120V
